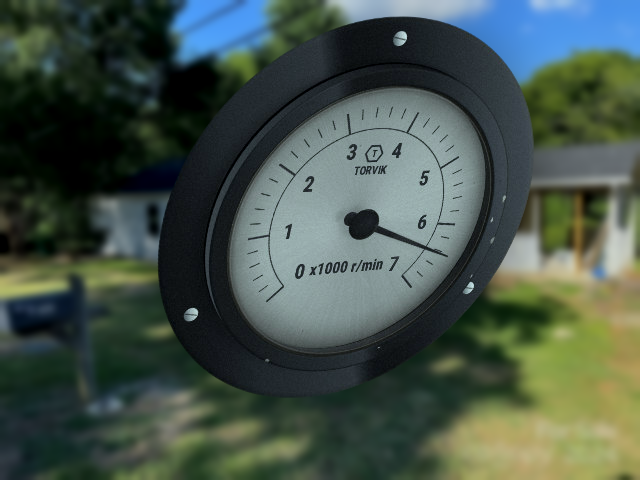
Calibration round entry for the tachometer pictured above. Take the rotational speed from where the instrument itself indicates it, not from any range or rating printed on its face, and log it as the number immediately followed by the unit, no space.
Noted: 6400rpm
